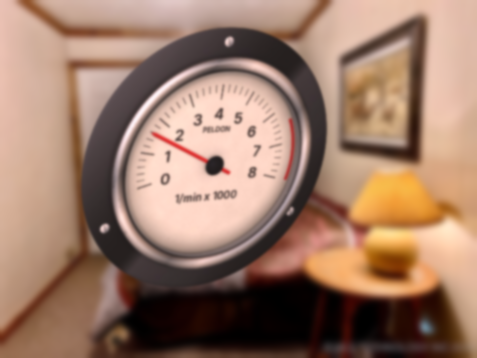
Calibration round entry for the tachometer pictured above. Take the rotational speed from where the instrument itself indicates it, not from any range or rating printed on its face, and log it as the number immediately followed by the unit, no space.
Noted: 1600rpm
